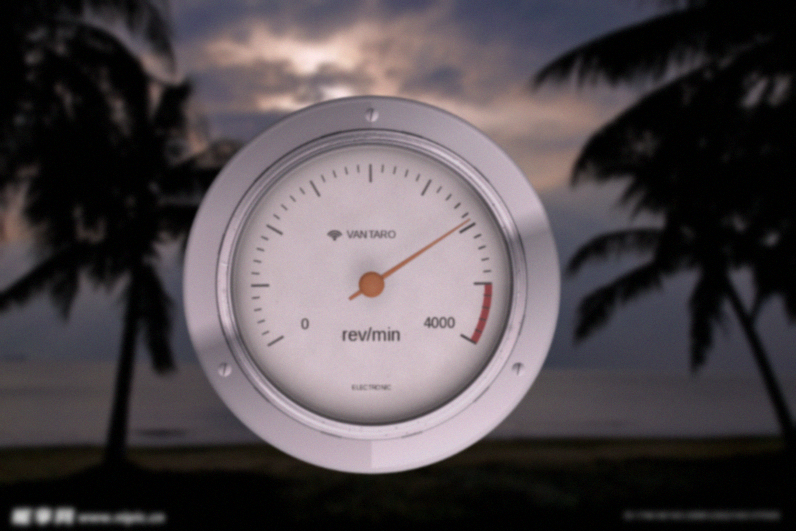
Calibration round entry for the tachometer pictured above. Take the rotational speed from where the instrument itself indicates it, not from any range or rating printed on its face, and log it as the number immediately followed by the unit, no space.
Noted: 2950rpm
